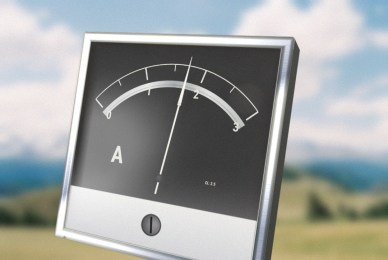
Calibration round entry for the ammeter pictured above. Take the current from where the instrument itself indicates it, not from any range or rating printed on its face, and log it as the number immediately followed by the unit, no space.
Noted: 1.75A
